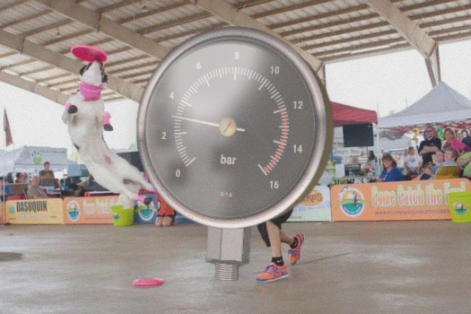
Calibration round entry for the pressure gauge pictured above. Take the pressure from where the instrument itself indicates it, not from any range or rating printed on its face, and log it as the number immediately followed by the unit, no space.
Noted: 3bar
